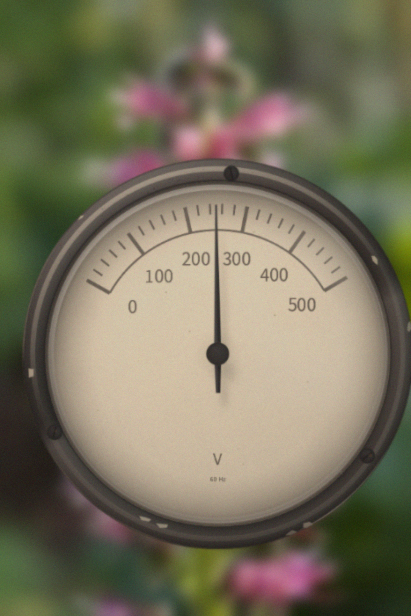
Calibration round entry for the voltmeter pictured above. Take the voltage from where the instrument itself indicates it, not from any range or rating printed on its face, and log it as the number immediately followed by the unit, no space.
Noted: 250V
